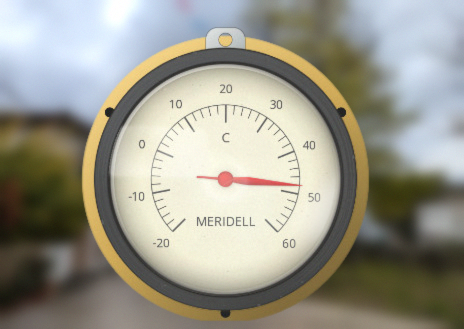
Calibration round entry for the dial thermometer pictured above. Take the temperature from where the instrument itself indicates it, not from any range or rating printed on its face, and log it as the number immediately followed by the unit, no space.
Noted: 48°C
